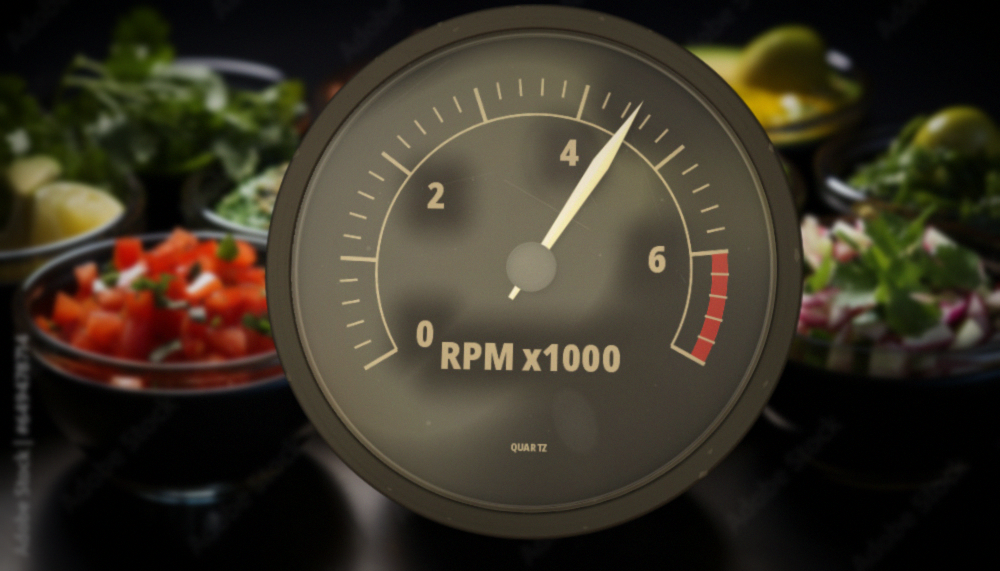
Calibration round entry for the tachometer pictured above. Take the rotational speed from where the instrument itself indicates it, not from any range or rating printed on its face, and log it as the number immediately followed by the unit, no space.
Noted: 4500rpm
